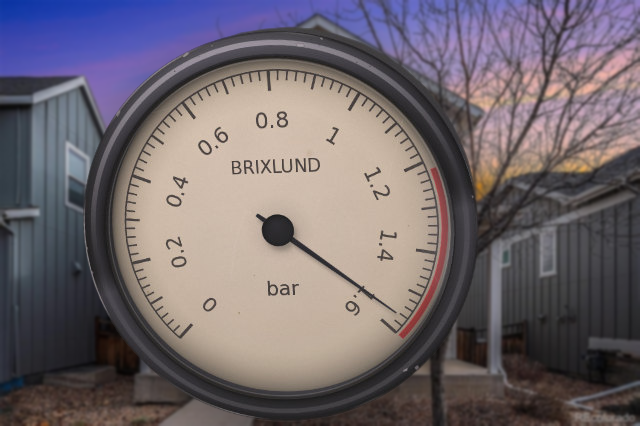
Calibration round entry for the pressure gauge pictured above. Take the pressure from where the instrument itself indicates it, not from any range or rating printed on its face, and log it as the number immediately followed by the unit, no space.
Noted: 1.56bar
